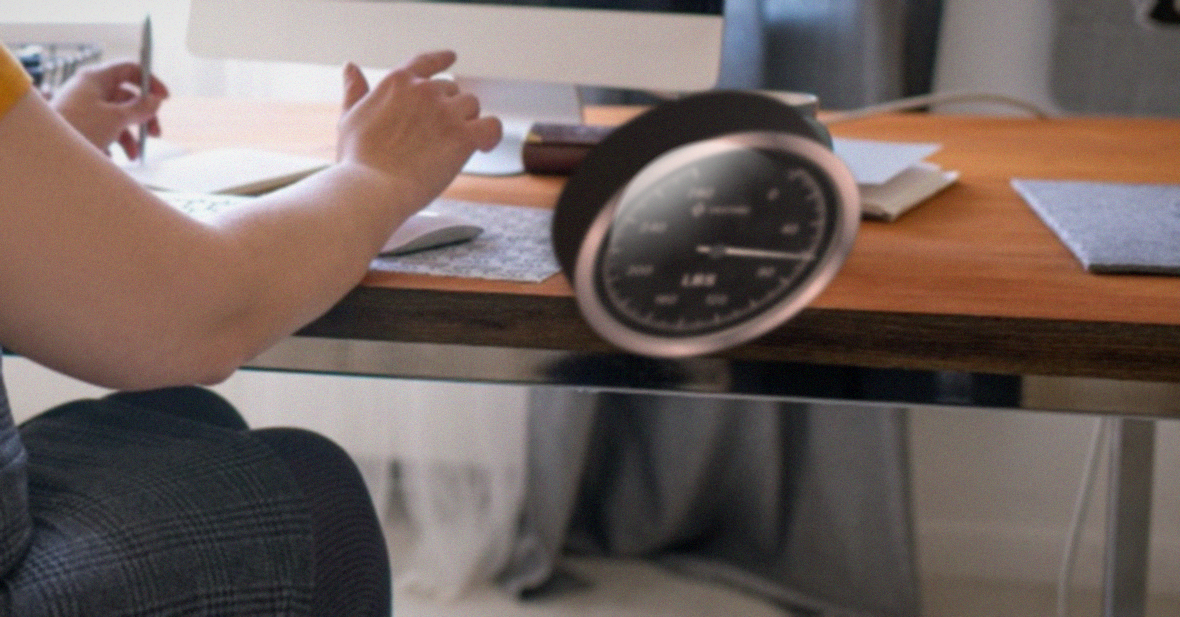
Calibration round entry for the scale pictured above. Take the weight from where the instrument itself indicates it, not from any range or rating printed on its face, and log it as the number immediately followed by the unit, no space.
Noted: 60lb
